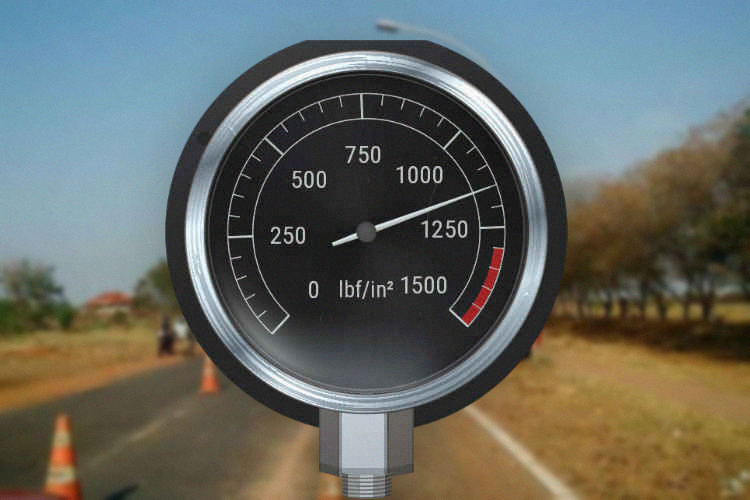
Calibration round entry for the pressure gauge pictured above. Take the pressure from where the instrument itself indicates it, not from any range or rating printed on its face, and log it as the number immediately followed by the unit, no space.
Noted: 1150psi
